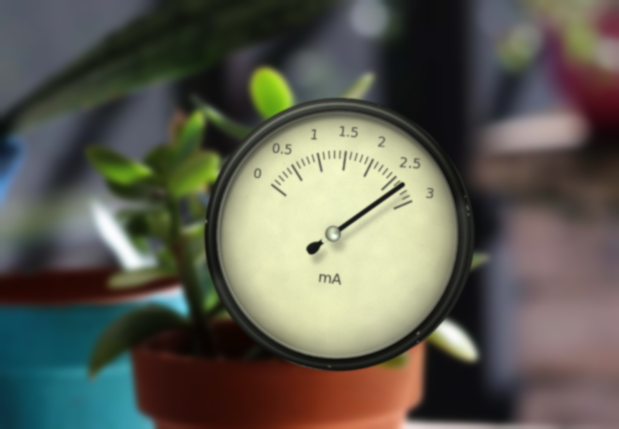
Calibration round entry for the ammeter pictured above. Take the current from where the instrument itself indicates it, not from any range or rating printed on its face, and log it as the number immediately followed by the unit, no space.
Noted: 2.7mA
